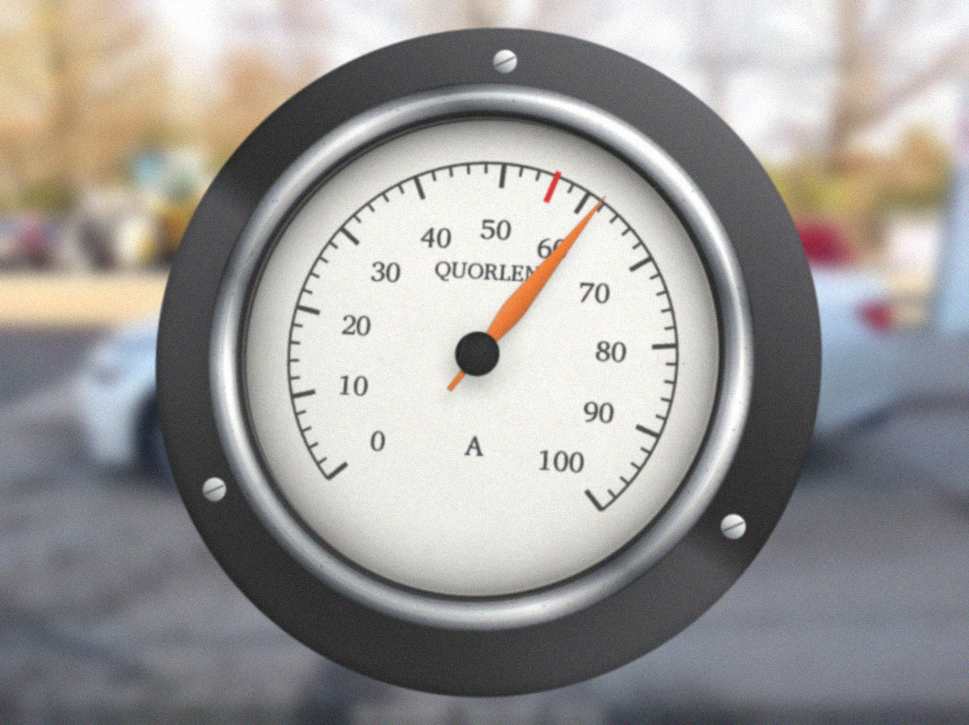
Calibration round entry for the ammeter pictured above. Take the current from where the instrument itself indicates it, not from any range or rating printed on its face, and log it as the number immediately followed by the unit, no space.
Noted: 62A
